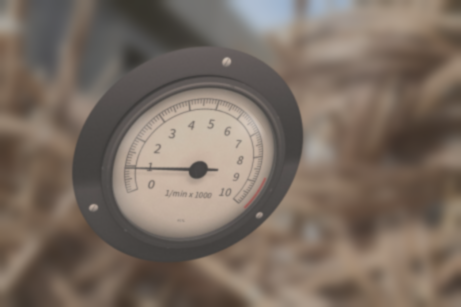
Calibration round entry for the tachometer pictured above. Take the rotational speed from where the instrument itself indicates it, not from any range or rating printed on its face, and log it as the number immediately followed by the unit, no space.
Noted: 1000rpm
